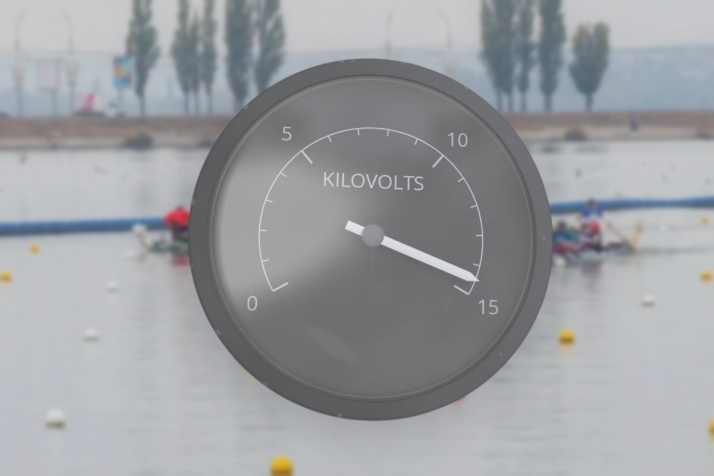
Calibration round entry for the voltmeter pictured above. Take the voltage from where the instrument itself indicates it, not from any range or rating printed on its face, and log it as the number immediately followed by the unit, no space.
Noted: 14.5kV
